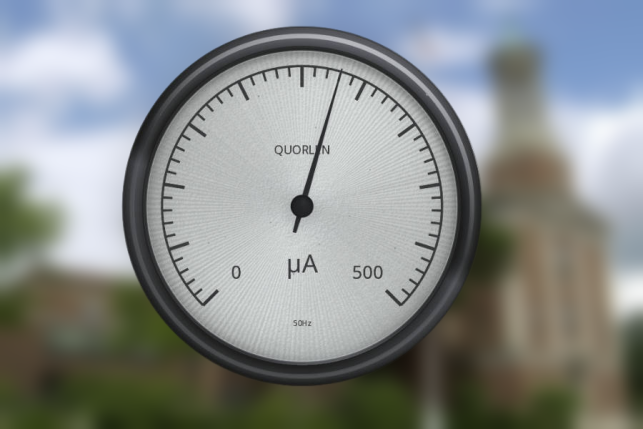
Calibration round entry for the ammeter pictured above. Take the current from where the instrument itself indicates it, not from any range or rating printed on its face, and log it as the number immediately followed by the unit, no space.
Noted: 280µA
